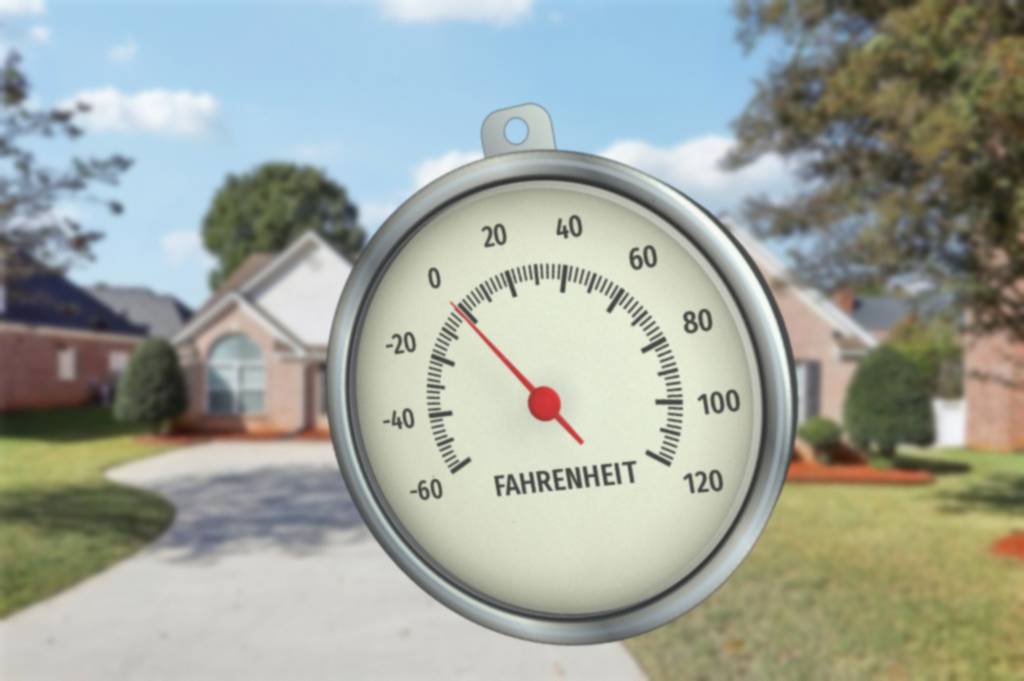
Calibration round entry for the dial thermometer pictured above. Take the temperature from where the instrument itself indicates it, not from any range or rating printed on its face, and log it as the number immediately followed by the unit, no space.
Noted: 0°F
